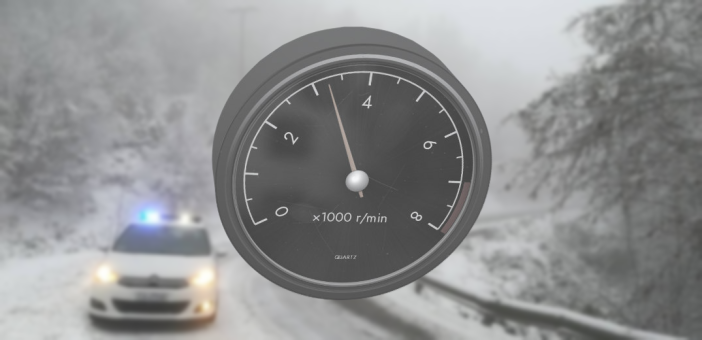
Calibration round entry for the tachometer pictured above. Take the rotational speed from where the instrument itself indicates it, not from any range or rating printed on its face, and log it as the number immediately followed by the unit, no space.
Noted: 3250rpm
